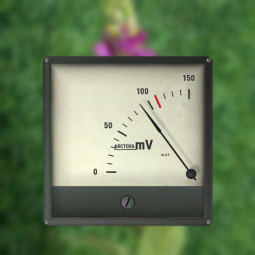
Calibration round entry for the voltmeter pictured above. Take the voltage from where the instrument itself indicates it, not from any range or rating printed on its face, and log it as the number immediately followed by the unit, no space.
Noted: 90mV
